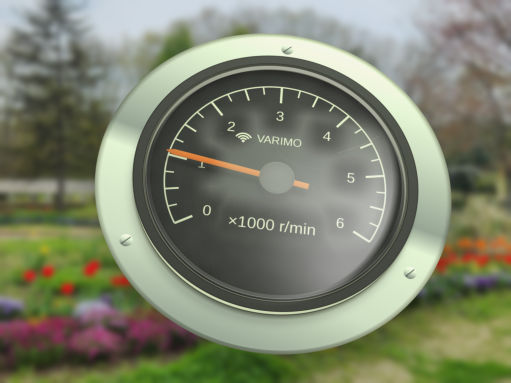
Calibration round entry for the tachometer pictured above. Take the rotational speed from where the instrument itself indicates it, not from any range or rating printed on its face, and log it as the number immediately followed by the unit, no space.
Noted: 1000rpm
